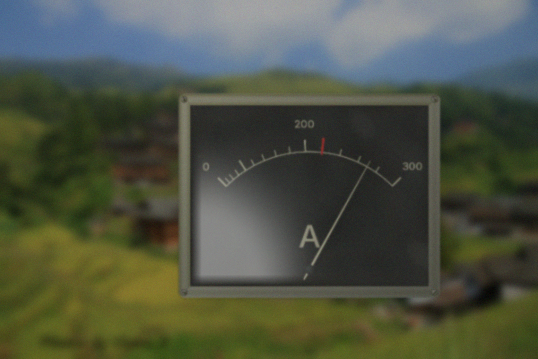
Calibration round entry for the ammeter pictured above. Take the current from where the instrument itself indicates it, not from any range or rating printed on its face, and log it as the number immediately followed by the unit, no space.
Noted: 270A
